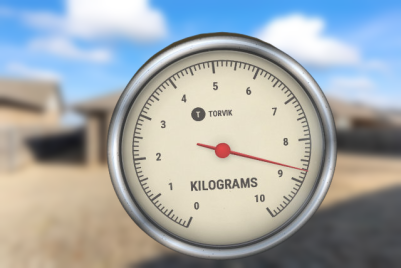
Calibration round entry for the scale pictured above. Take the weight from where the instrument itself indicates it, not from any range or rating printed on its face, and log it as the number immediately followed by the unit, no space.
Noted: 8.7kg
